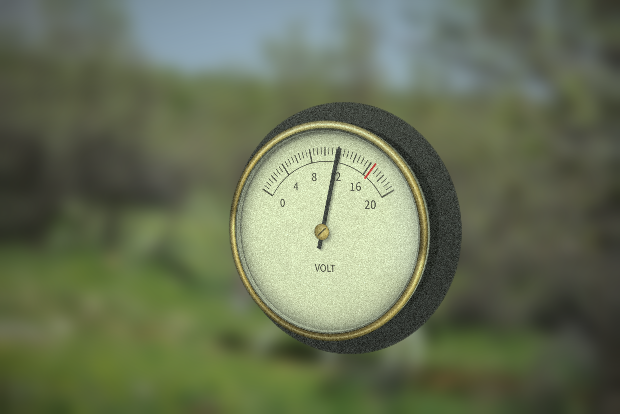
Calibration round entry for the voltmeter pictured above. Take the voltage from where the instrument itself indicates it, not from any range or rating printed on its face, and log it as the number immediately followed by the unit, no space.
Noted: 12V
